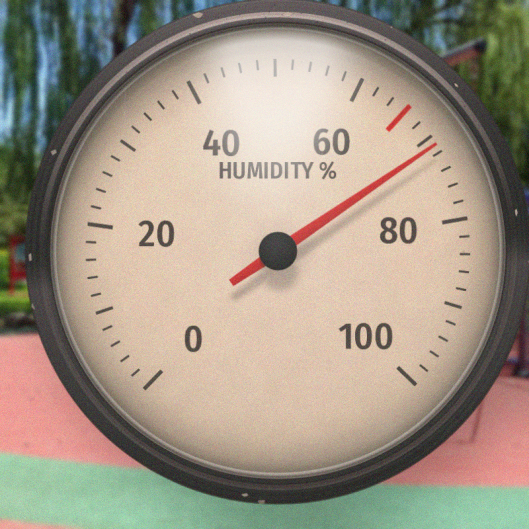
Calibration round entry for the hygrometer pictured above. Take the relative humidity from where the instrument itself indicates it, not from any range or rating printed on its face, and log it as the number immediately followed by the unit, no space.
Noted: 71%
